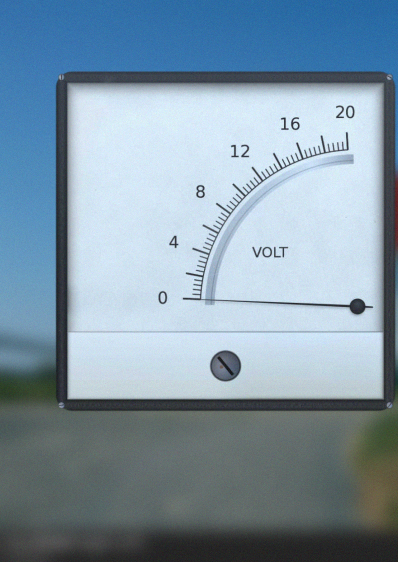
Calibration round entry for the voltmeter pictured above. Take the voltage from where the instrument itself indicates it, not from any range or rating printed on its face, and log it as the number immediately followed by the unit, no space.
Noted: 0V
